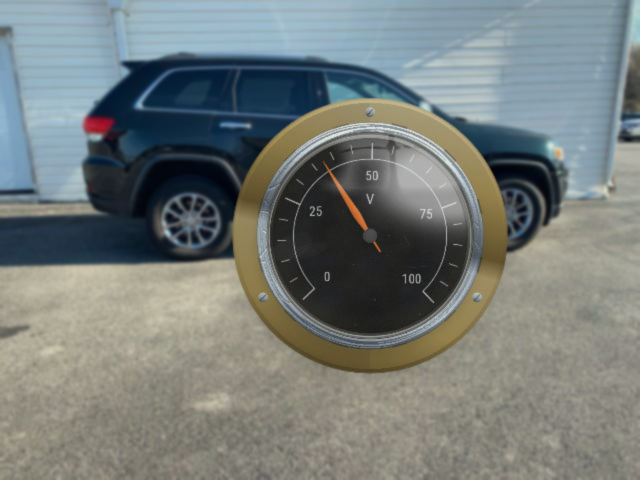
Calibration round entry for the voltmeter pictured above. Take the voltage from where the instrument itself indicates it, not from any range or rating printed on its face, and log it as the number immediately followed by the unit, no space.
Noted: 37.5V
